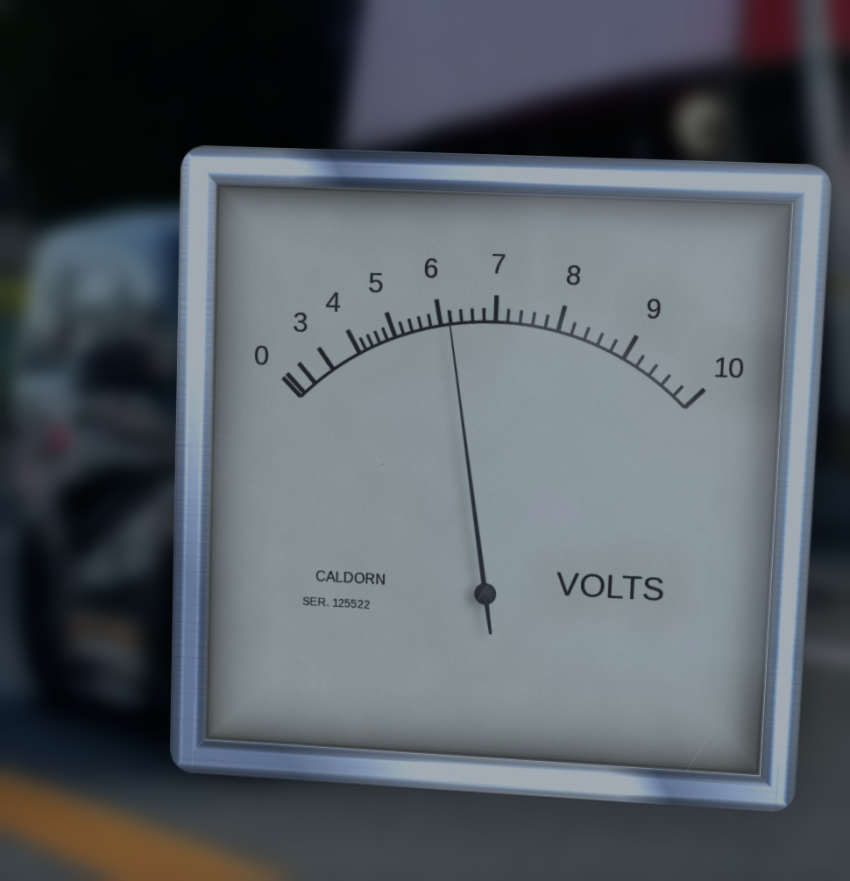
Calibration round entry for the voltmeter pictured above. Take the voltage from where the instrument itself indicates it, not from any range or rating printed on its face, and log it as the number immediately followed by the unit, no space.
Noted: 6.2V
